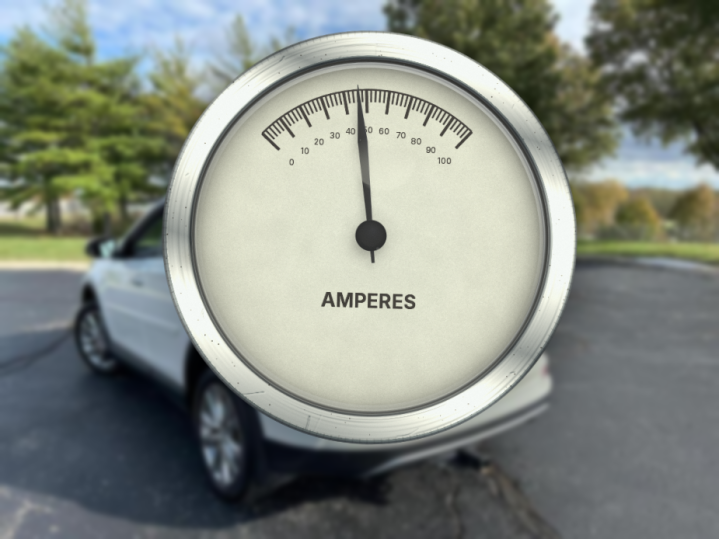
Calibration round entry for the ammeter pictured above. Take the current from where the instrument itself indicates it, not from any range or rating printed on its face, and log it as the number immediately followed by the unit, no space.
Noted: 46A
